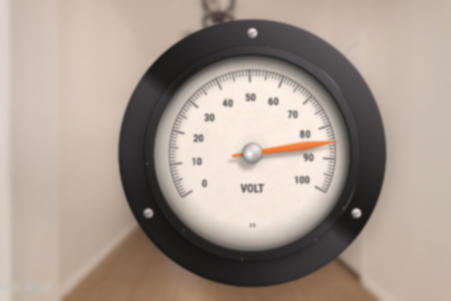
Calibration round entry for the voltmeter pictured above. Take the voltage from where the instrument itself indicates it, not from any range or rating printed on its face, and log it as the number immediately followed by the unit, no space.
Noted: 85V
